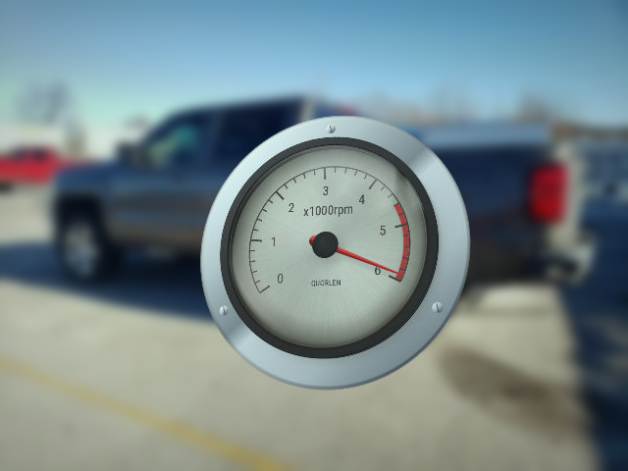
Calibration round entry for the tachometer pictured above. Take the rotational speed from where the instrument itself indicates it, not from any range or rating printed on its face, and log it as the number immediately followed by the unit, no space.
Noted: 5900rpm
